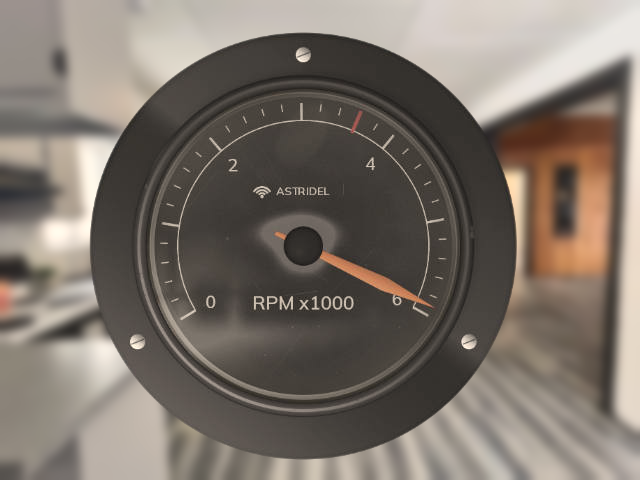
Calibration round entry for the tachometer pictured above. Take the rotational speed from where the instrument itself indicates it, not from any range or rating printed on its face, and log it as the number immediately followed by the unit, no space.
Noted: 5900rpm
